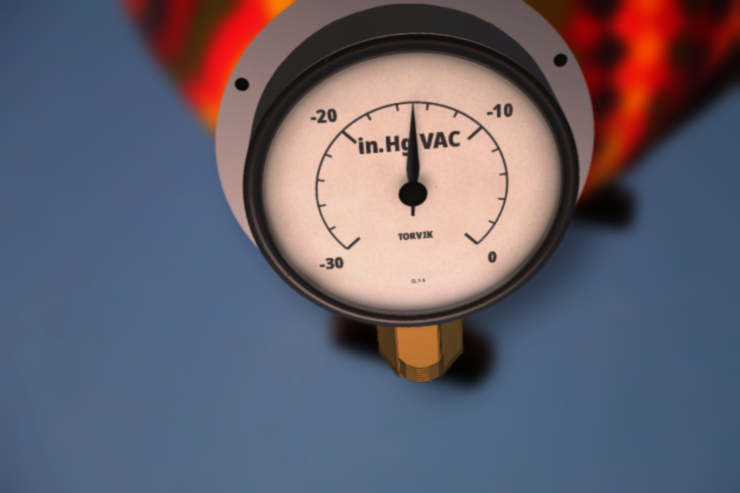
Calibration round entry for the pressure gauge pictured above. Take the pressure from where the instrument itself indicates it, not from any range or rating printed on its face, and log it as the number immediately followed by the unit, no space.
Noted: -15inHg
